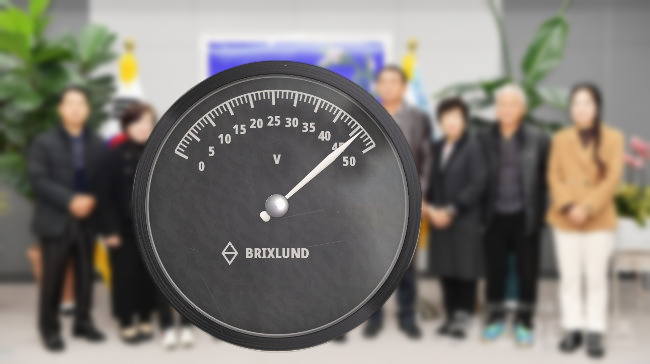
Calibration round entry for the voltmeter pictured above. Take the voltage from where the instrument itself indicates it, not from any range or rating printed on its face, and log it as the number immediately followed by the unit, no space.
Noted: 46V
